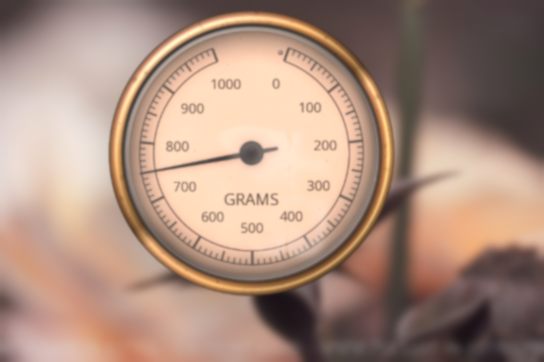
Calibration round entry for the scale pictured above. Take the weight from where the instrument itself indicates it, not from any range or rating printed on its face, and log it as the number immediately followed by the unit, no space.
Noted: 750g
